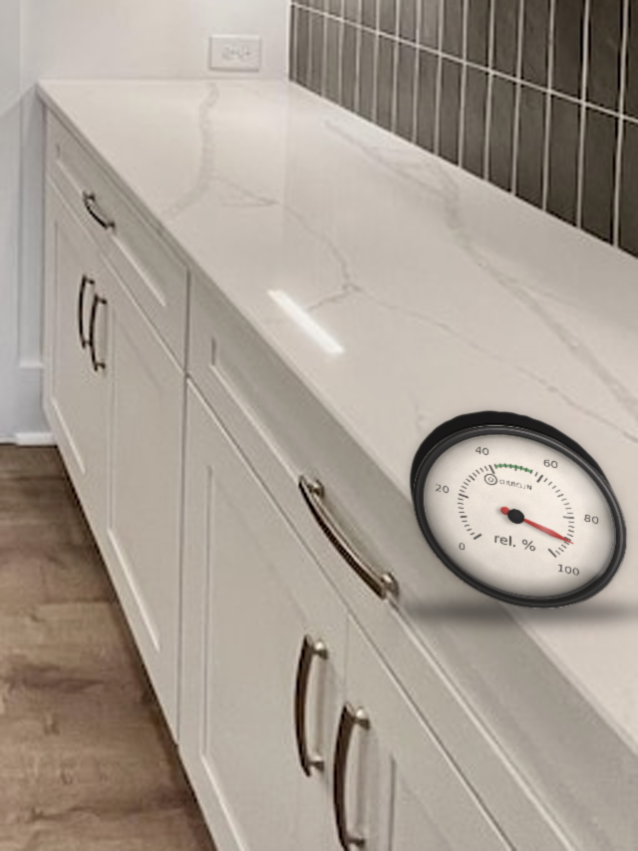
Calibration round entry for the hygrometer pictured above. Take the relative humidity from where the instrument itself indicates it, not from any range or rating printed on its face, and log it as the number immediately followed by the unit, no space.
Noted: 90%
